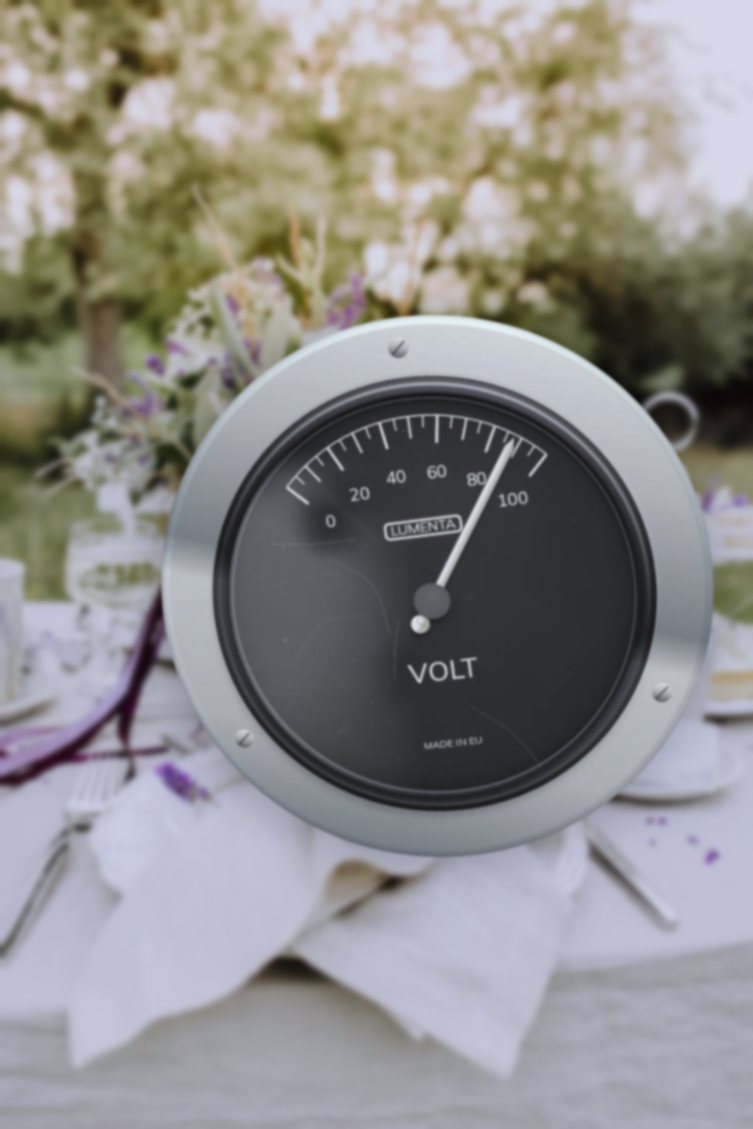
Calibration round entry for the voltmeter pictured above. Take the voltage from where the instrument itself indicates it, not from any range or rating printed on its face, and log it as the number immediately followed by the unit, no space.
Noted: 87.5V
